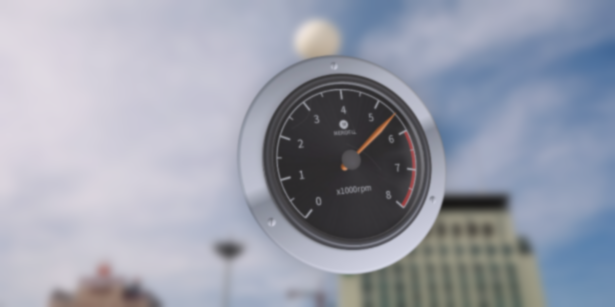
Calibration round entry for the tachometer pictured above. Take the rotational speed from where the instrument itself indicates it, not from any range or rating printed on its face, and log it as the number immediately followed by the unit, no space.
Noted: 5500rpm
